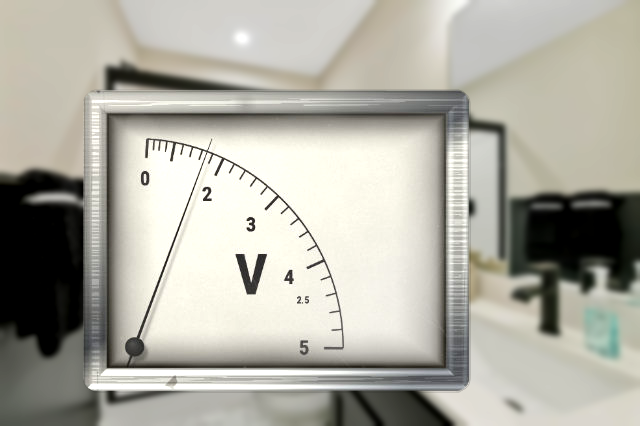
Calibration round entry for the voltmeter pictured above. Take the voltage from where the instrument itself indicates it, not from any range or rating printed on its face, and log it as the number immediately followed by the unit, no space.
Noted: 1.7V
